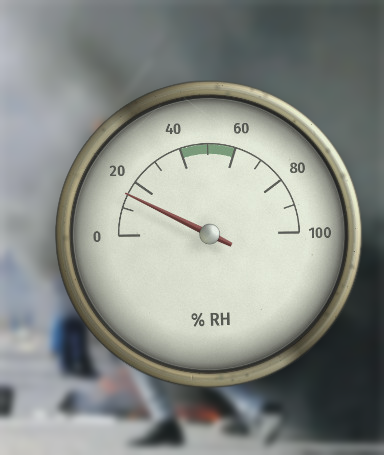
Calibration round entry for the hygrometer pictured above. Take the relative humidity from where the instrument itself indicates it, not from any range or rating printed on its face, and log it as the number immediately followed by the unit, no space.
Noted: 15%
